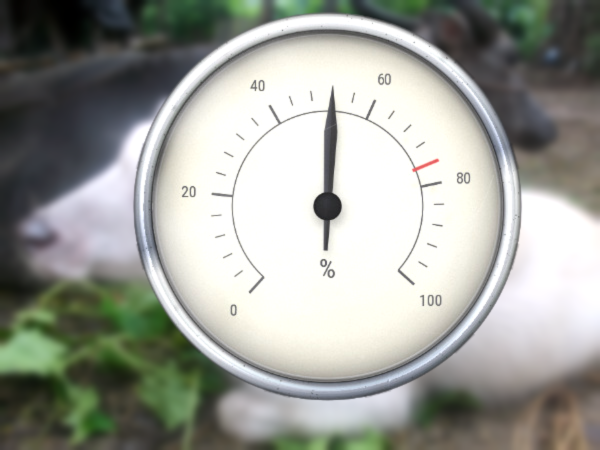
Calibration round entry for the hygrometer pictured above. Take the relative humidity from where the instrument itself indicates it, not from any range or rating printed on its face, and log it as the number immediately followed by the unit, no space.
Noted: 52%
